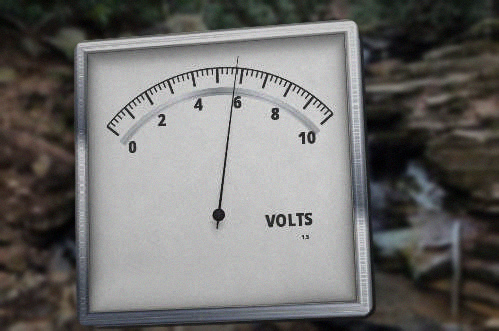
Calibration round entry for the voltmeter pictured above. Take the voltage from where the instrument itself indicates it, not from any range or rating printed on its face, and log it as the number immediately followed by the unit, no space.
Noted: 5.8V
